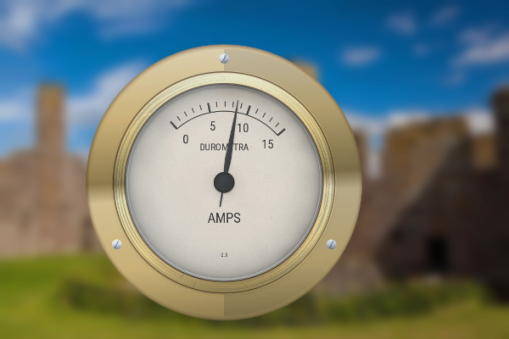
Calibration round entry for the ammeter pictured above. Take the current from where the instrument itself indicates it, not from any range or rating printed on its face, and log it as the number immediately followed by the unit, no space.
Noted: 8.5A
